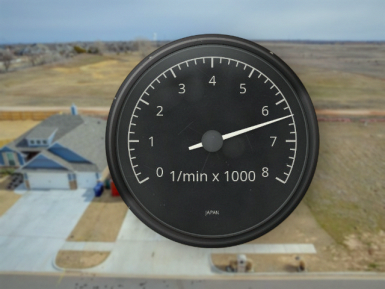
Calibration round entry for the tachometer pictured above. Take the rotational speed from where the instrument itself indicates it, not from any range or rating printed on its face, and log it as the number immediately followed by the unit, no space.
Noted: 6400rpm
